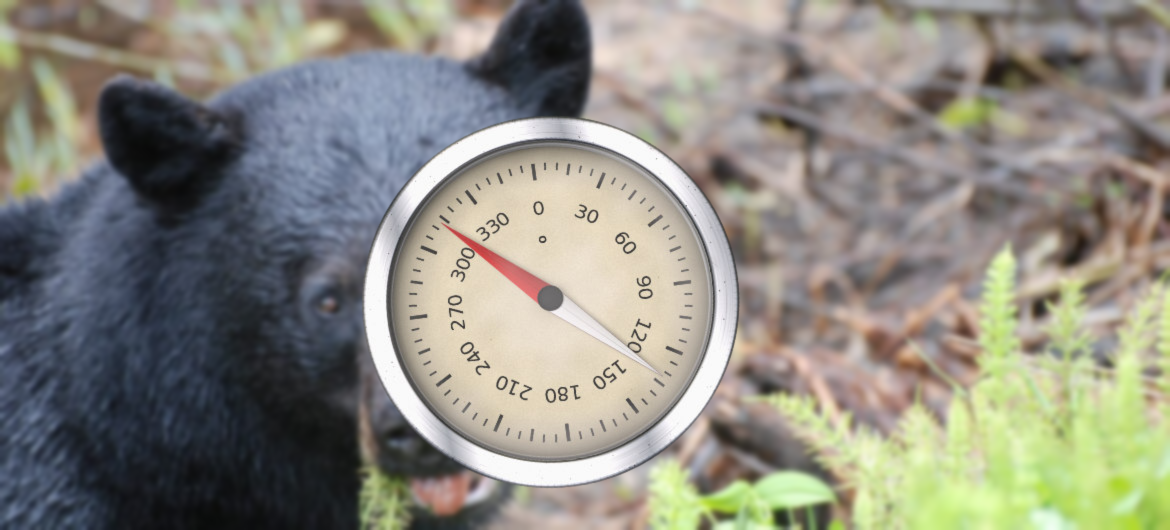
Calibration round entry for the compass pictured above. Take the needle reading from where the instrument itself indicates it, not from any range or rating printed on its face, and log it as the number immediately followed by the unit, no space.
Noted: 312.5°
